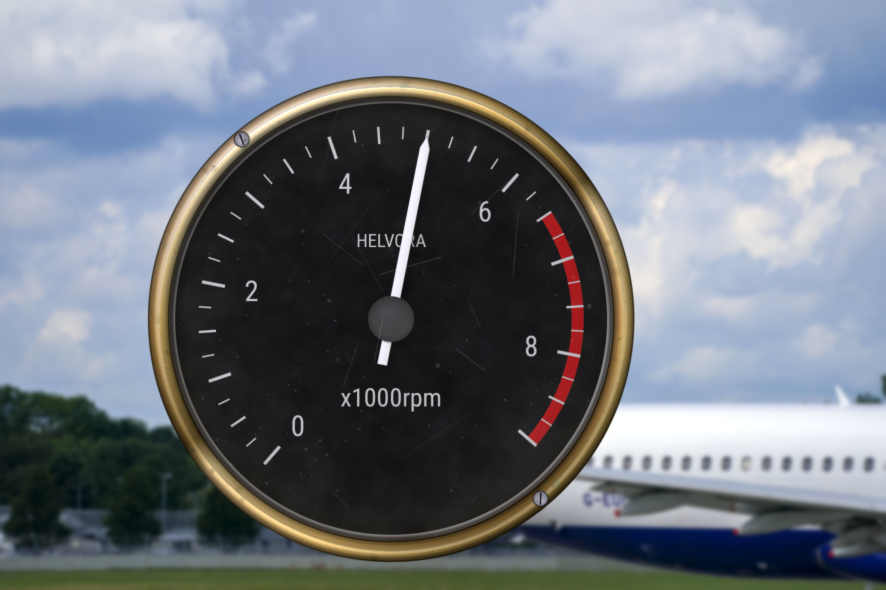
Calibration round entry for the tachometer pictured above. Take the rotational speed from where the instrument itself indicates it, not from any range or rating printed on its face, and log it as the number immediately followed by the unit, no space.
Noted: 5000rpm
